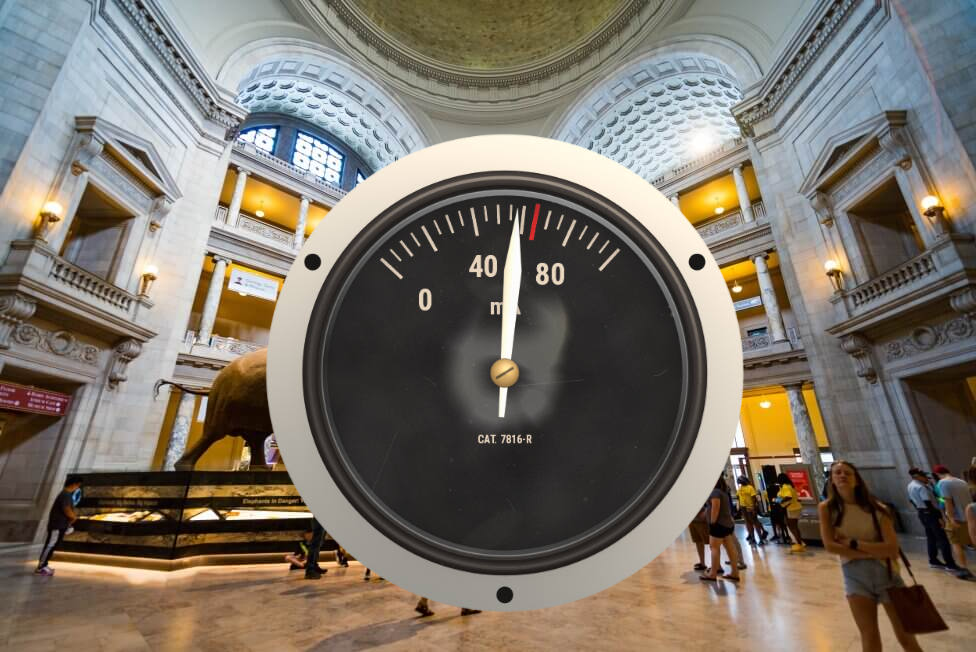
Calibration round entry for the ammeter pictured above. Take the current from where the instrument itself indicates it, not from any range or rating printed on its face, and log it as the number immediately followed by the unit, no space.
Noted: 57.5mA
